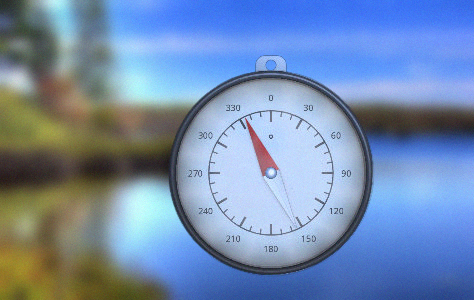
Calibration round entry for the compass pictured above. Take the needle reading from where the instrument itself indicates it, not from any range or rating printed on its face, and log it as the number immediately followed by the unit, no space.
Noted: 335°
